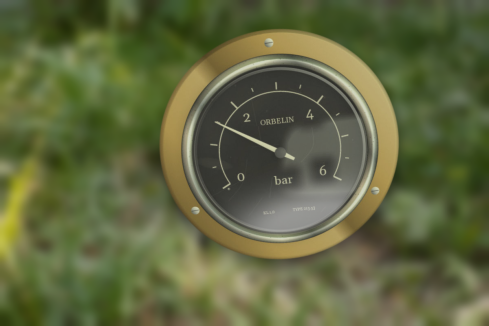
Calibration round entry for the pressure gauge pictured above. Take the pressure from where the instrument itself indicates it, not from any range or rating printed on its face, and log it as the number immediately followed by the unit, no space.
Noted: 1.5bar
